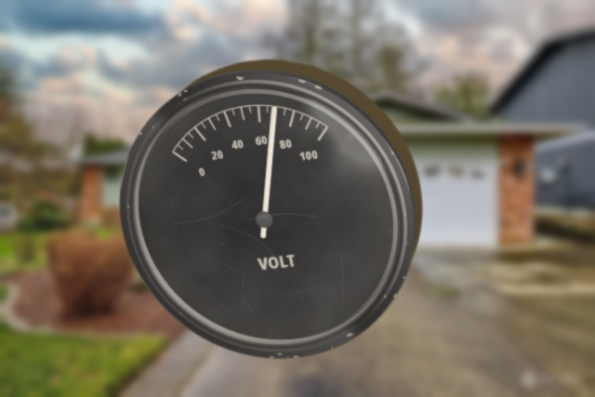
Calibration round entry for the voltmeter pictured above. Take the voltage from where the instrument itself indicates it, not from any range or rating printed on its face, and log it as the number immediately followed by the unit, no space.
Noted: 70V
